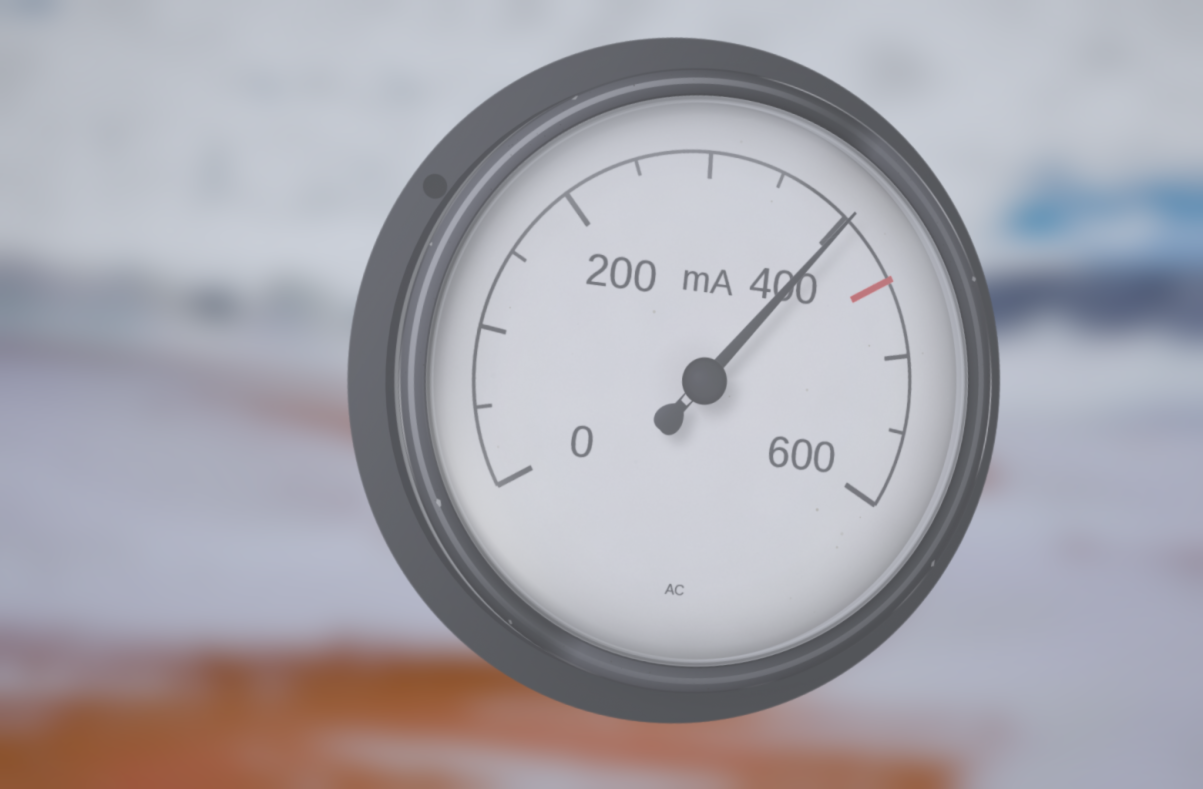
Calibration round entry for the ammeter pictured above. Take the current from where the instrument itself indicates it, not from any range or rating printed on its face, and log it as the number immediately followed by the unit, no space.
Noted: 400mA
